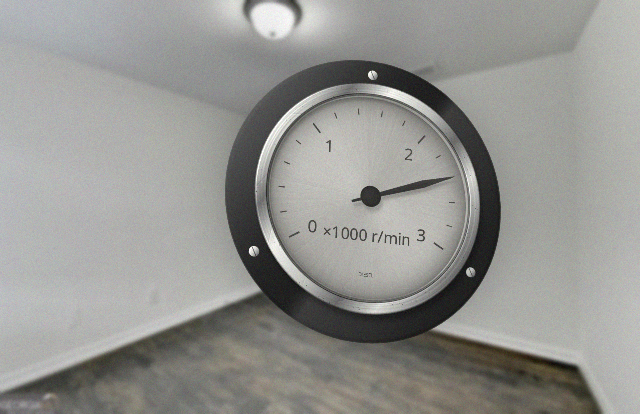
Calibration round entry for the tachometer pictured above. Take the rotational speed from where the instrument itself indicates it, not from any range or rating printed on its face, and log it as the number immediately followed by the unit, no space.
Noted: 2400rpm
